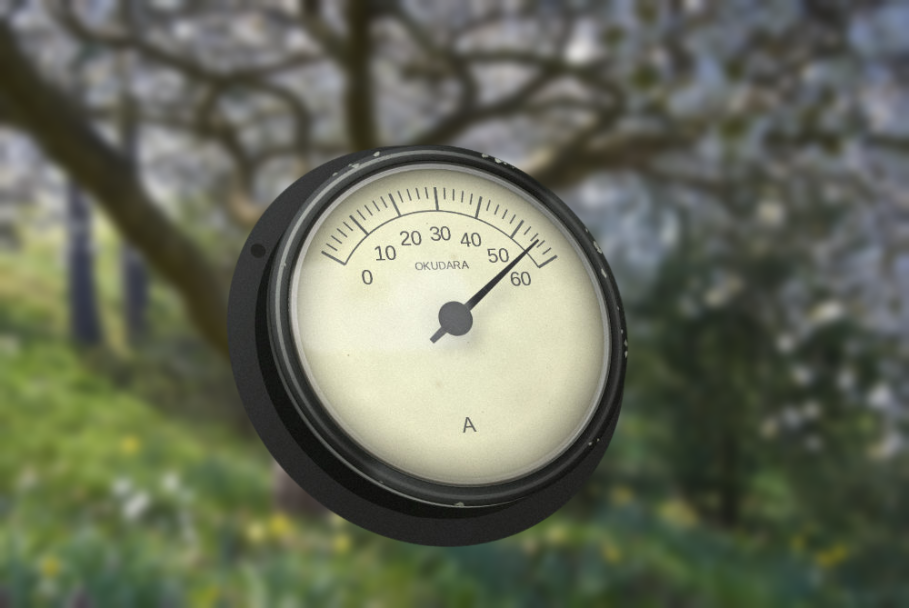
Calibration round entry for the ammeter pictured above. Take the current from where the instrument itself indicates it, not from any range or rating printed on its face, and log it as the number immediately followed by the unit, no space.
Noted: 55A
